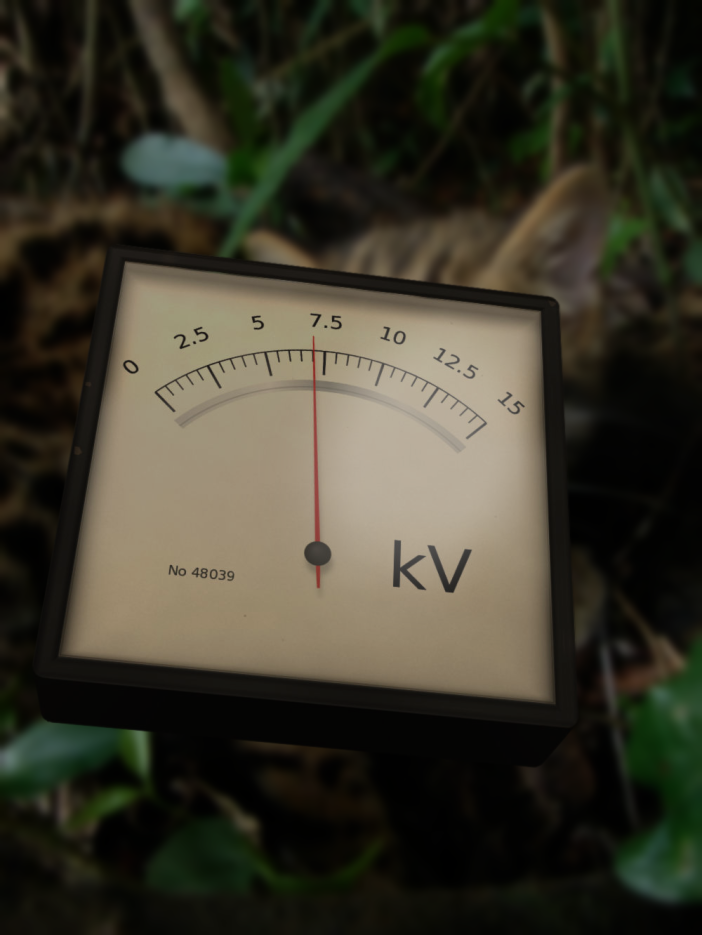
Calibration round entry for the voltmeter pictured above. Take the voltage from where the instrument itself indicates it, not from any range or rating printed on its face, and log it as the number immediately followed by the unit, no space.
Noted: 7kV
